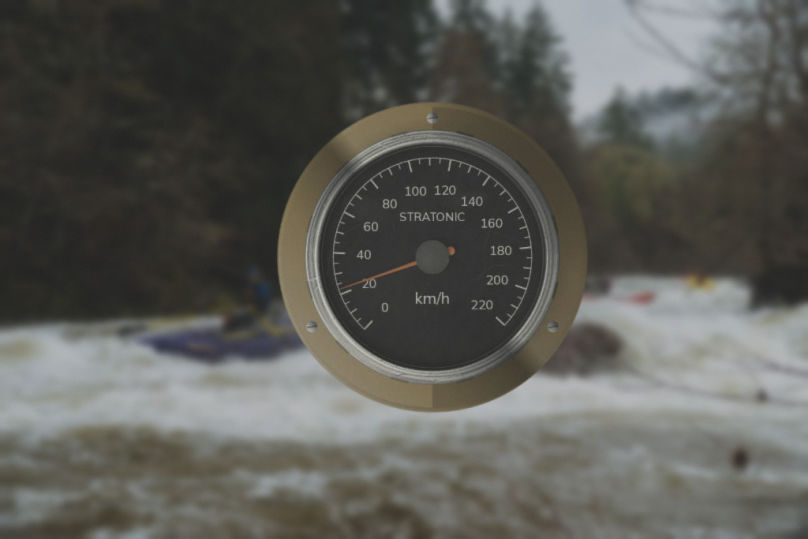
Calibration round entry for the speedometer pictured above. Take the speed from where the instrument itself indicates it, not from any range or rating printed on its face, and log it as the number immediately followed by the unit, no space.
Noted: 22.5km/h
